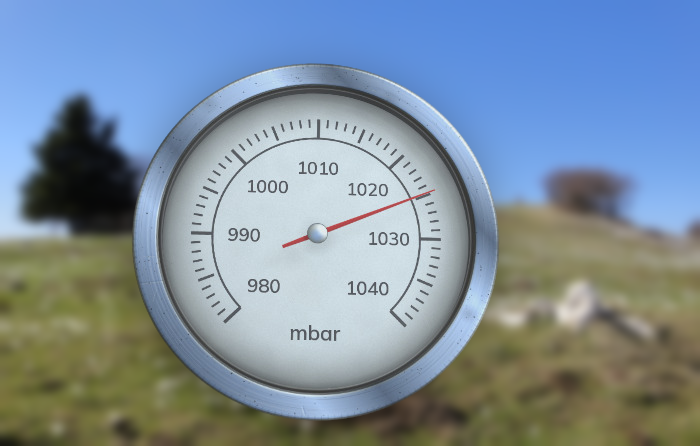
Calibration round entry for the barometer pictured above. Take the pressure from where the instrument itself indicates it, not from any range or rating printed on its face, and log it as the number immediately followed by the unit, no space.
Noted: 1025mbar
